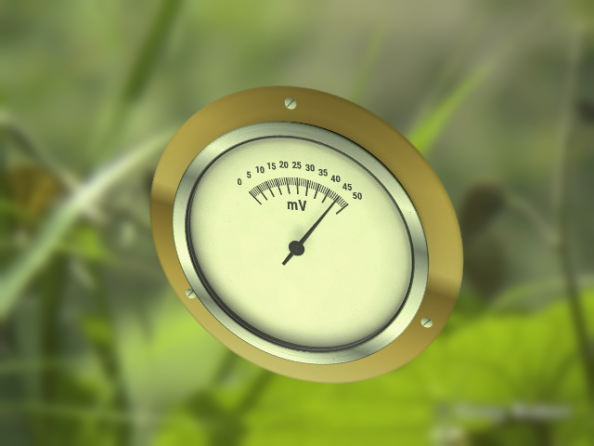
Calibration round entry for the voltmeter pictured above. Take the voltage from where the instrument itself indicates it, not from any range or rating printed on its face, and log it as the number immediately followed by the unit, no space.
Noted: 45mV
